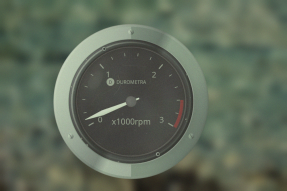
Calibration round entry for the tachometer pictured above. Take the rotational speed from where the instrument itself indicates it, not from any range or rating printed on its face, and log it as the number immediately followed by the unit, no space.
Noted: 100rpm
